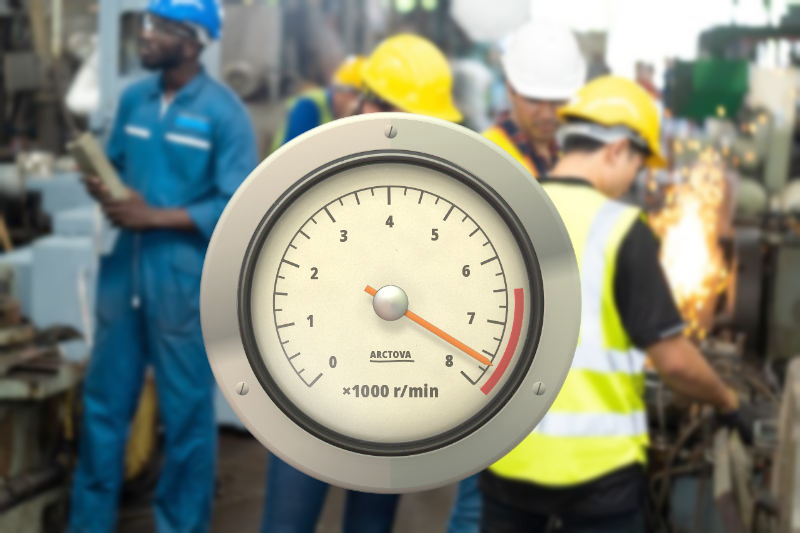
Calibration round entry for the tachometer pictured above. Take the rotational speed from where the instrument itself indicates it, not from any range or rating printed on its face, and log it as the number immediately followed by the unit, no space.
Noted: 7625rpm
